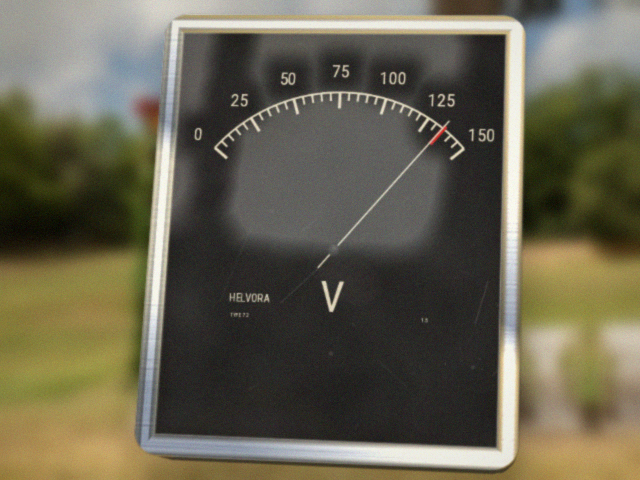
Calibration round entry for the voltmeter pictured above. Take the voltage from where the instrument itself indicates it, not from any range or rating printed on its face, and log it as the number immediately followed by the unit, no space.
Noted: 135V
